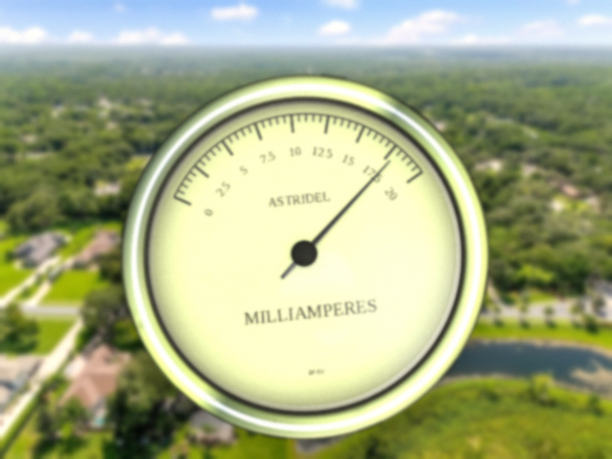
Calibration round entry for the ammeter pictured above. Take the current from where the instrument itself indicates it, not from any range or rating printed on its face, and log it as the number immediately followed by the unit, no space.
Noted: 18mA
